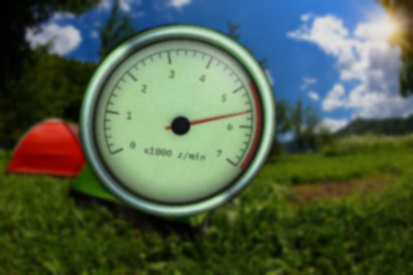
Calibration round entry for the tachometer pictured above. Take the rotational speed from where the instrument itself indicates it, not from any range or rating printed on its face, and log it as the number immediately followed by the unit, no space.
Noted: 5600rpm
